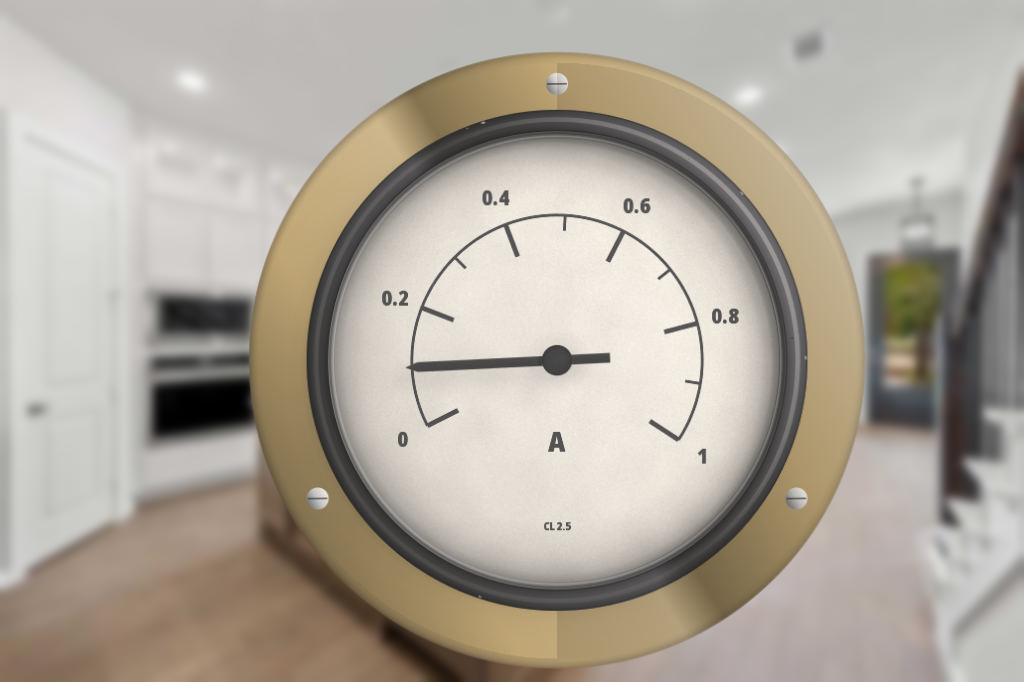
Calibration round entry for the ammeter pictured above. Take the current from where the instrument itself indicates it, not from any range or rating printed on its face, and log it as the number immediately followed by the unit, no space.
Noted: 0.1A
